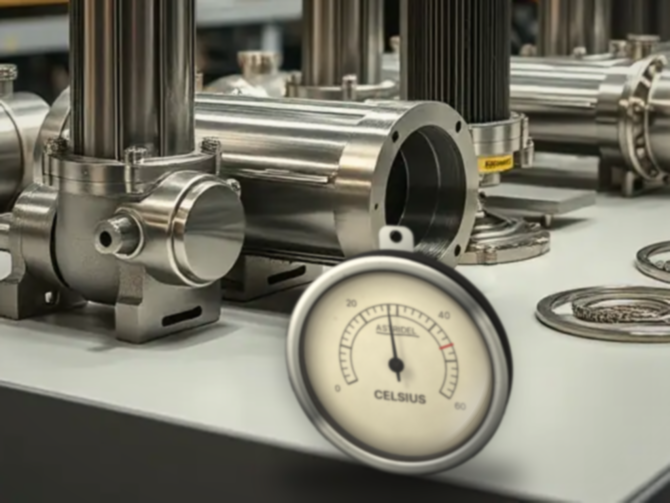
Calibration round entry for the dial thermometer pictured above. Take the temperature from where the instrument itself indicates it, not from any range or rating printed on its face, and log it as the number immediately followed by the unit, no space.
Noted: 28°C
